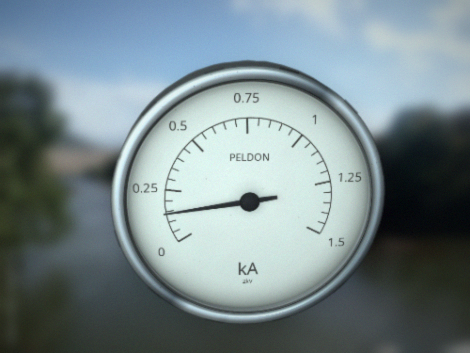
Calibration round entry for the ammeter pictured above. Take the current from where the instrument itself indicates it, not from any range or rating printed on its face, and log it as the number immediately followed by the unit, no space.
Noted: 0.15kA
